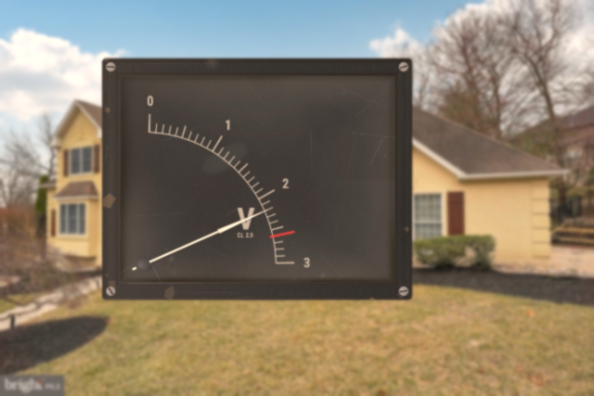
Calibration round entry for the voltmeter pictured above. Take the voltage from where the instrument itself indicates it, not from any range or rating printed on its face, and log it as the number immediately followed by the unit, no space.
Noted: 2.2V
